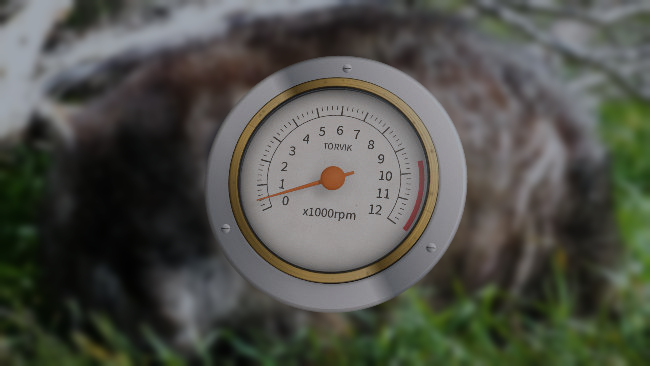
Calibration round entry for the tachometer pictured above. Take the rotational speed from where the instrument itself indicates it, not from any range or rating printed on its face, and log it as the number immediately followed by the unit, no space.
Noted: 400rpm
